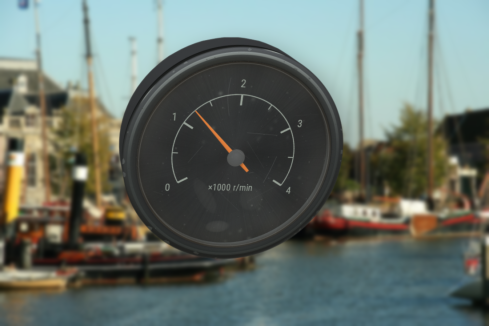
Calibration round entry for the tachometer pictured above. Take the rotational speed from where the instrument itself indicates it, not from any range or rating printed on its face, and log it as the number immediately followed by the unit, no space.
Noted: 1250rpm
